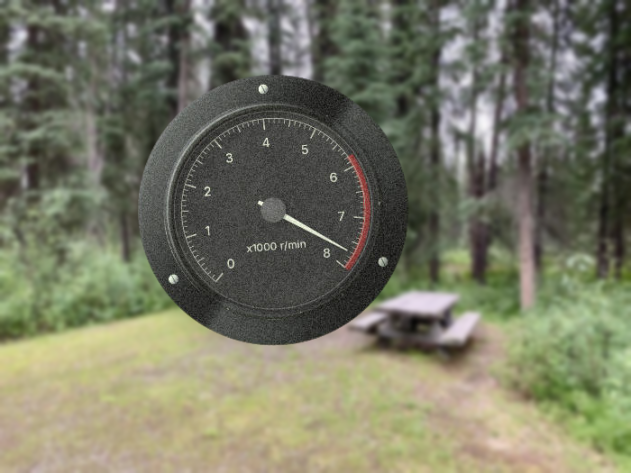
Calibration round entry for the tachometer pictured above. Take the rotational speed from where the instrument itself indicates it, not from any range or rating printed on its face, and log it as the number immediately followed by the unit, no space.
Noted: 7700rpm
